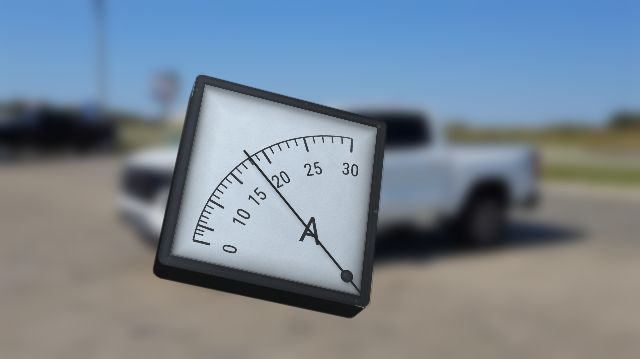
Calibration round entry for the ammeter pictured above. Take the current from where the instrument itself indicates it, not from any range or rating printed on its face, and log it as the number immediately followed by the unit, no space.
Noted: 18A
